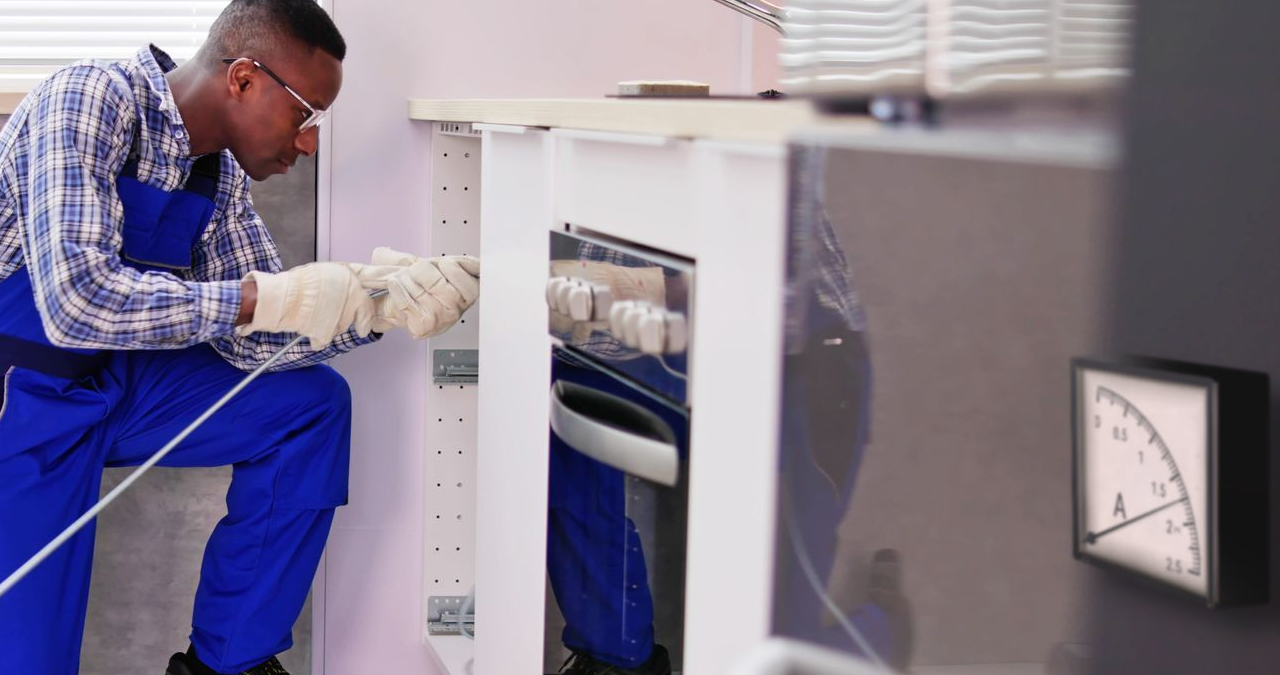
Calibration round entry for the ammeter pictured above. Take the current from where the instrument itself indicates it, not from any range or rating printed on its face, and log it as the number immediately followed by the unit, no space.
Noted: 1.75A
